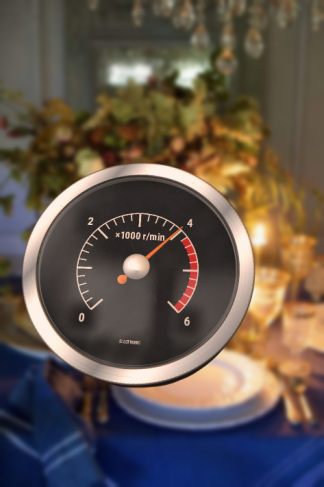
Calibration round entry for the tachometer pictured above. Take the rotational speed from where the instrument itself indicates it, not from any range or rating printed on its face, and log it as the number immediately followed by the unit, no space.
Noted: 4000rpm
